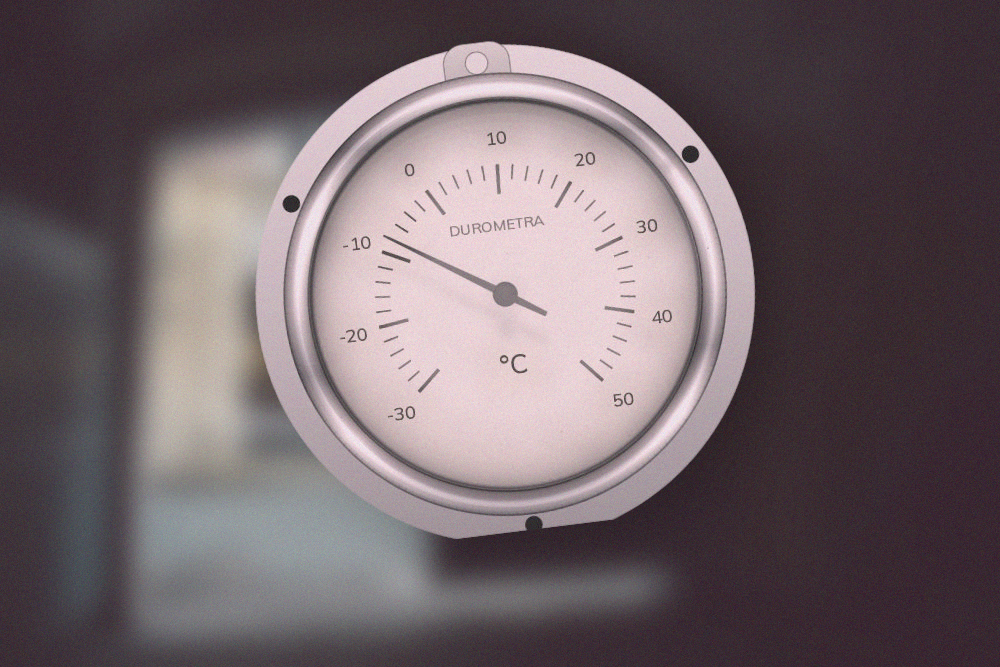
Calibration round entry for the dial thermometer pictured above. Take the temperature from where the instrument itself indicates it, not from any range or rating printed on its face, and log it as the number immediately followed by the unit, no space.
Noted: -8°C
